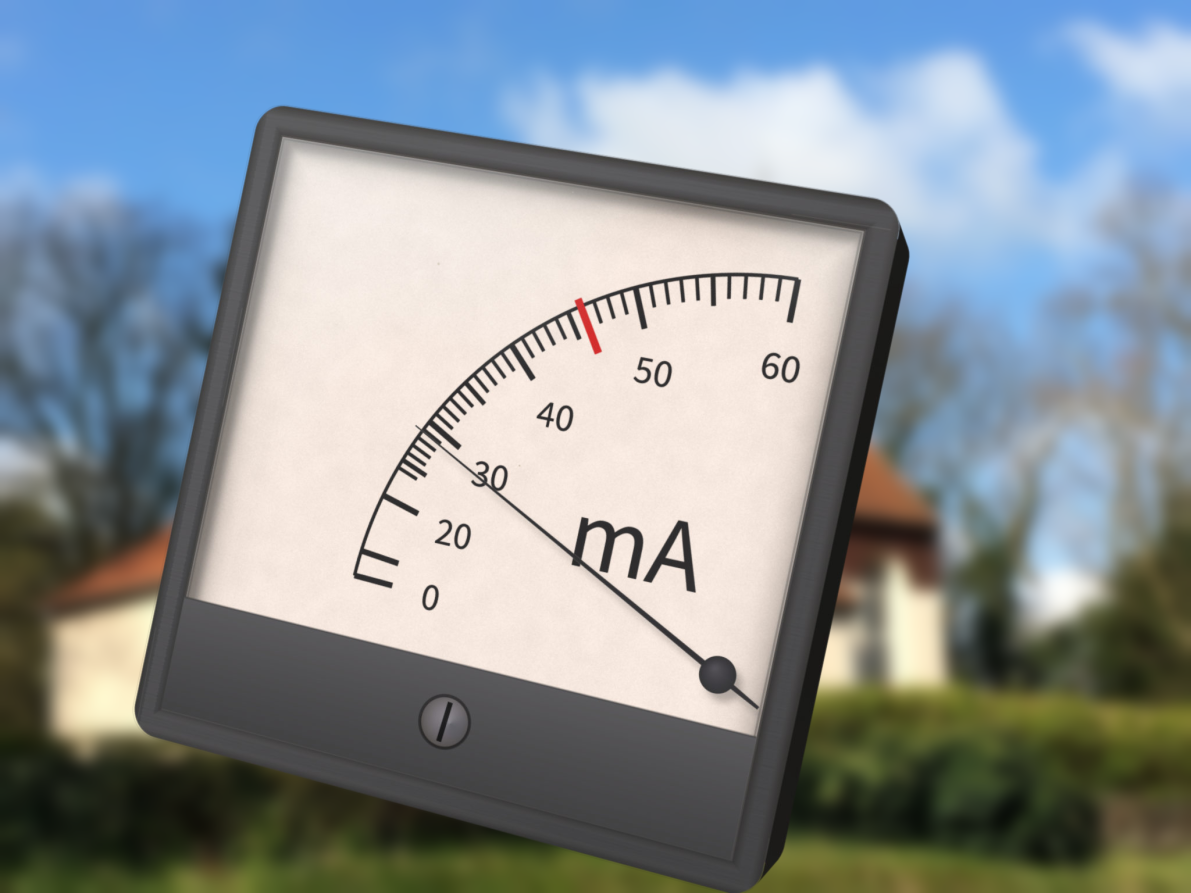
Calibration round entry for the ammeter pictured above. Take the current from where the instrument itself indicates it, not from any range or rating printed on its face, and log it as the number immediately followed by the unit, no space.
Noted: 29mA
